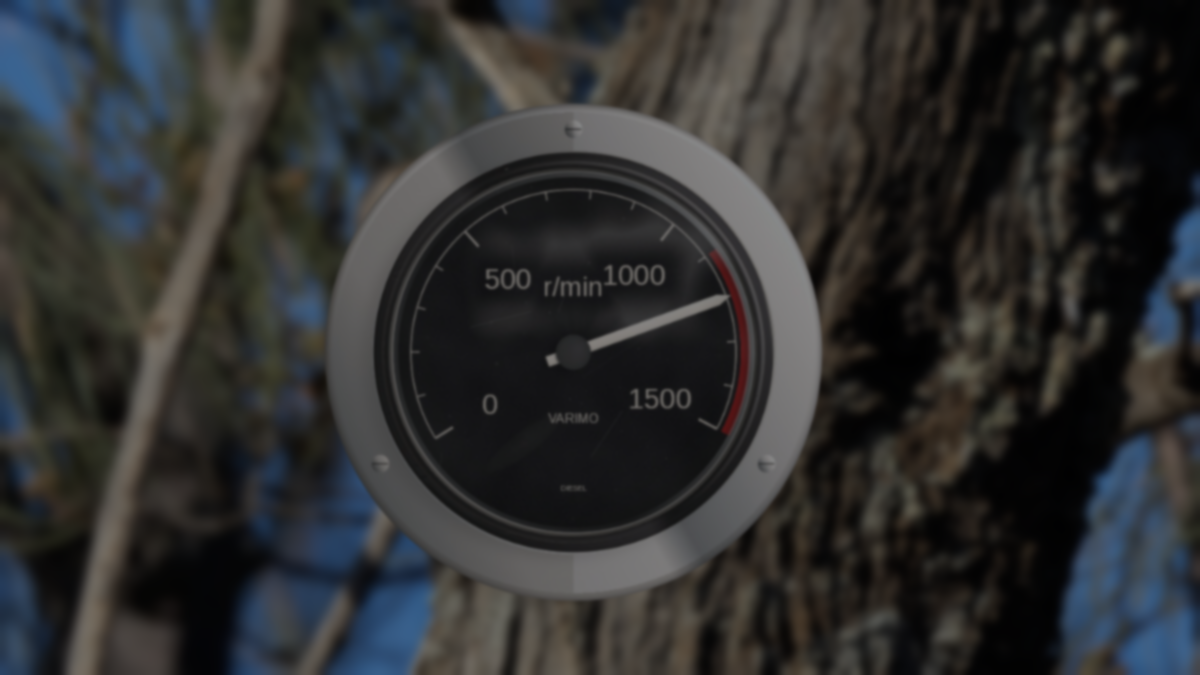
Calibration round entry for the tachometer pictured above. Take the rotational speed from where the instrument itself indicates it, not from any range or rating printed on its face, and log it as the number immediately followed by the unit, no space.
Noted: 1200rpm
